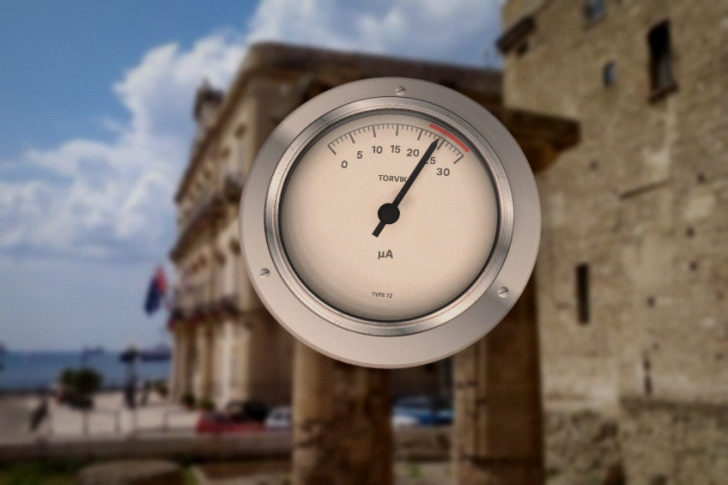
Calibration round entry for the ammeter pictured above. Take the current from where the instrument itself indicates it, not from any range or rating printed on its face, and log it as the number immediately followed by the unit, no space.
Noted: 24µA
